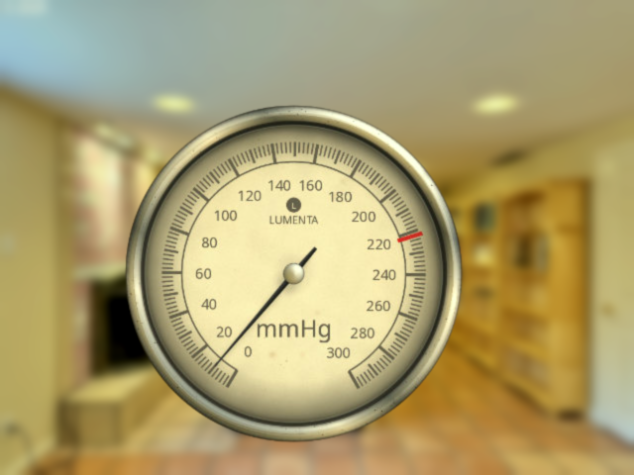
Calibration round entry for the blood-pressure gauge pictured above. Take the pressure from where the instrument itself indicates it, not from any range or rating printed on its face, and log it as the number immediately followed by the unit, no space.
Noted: 10mmHg
